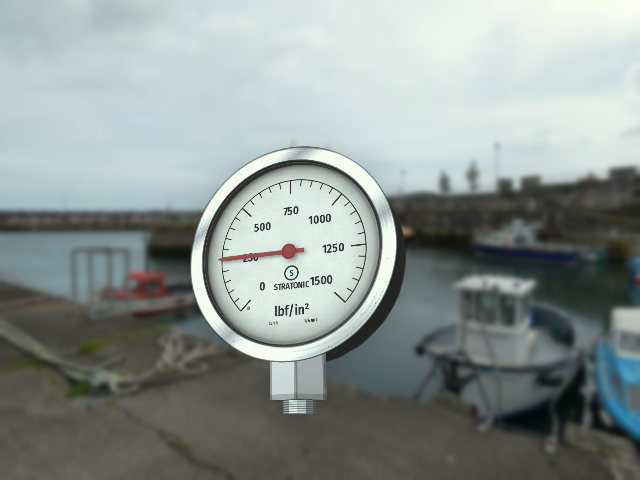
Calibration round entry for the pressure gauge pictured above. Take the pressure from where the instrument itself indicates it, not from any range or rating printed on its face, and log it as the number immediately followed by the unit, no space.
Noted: 250psi
